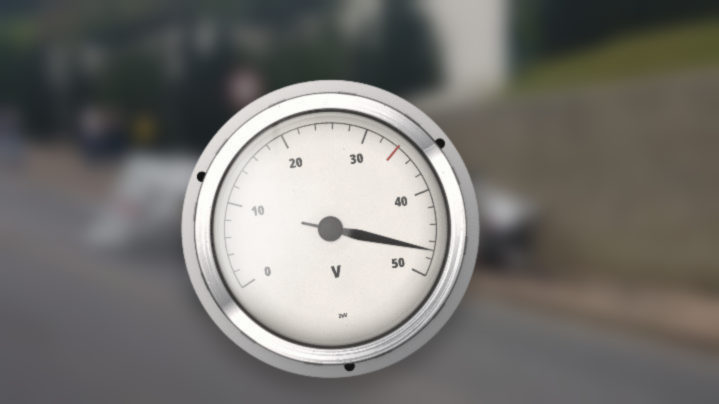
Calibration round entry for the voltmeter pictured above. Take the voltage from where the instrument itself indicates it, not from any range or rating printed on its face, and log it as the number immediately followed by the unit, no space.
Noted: 47V
